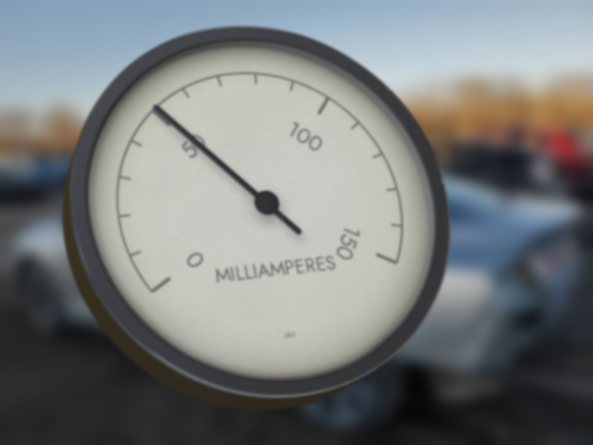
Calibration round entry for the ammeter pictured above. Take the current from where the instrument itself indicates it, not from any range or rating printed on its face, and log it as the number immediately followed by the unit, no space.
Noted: 50mA
